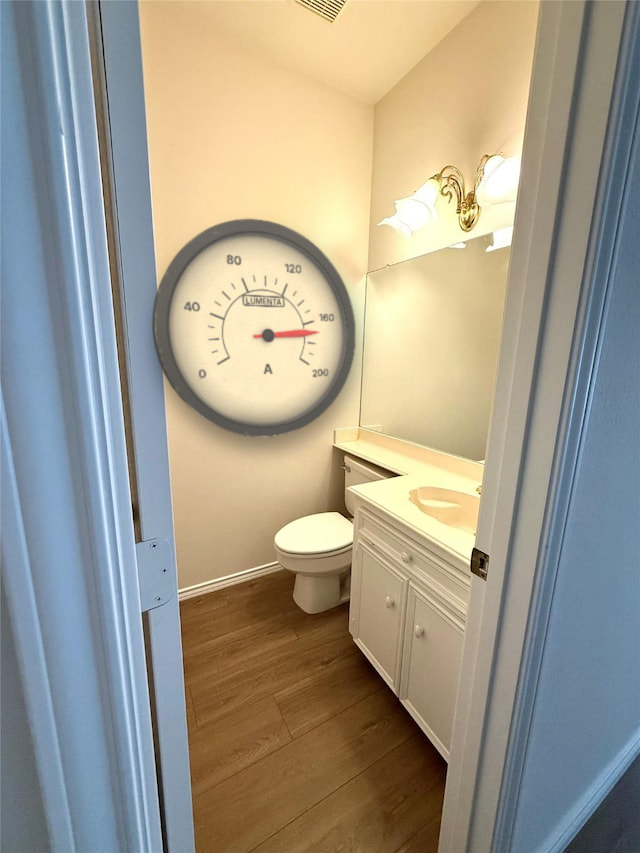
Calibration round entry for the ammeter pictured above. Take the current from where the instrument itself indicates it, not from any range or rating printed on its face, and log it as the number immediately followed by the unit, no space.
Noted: 170A
